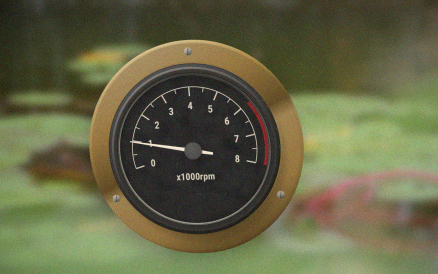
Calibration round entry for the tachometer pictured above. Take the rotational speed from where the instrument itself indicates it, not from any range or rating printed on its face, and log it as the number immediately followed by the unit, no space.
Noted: 1000rpm
